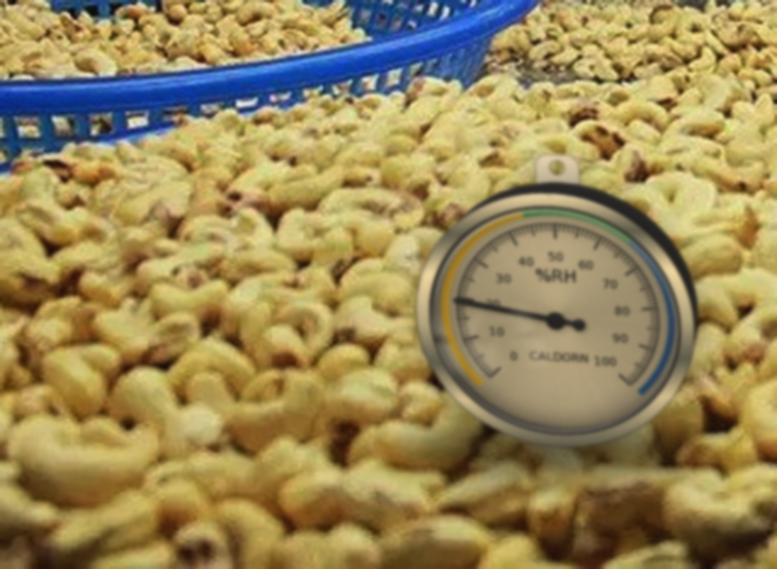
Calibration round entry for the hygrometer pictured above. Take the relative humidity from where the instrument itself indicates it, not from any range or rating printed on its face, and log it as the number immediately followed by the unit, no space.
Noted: 20%
